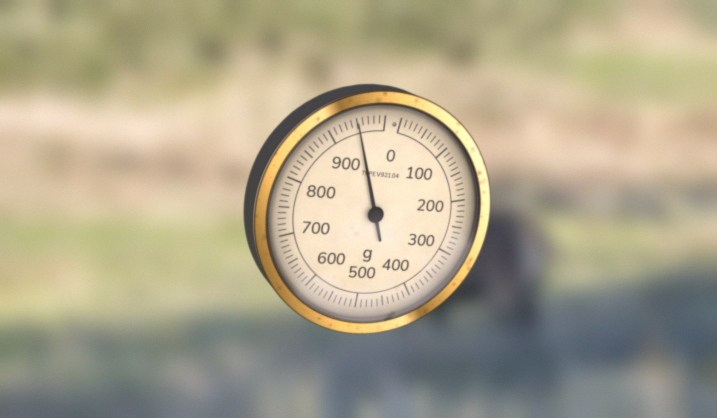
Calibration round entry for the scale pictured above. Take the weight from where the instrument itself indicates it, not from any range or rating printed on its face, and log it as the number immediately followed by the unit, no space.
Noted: 950g
